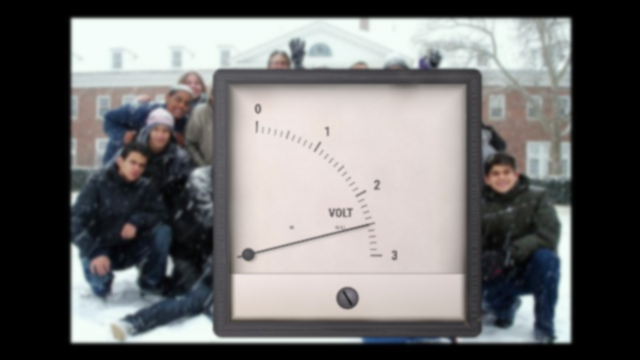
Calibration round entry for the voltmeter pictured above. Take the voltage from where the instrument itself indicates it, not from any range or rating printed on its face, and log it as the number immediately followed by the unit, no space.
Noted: 2.5V
